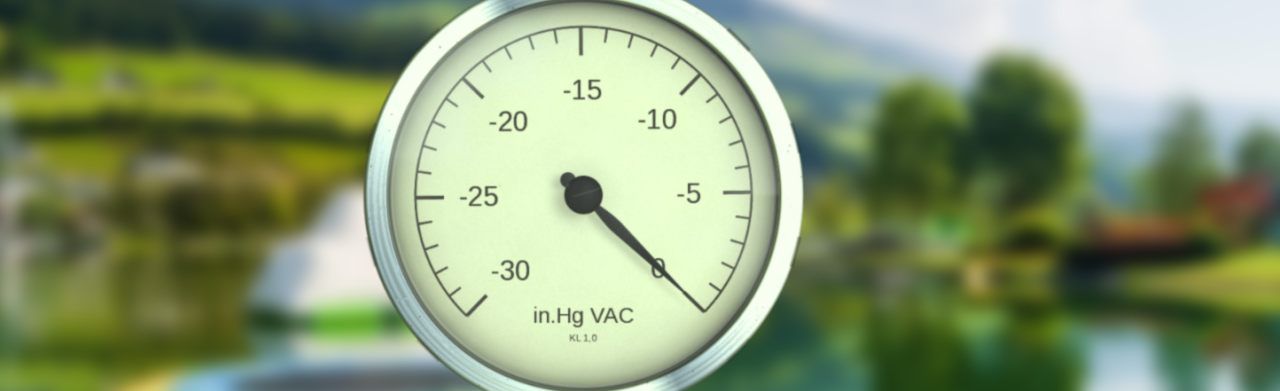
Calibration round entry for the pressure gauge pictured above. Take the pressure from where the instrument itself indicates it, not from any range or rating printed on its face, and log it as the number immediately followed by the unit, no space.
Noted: 0inHg
